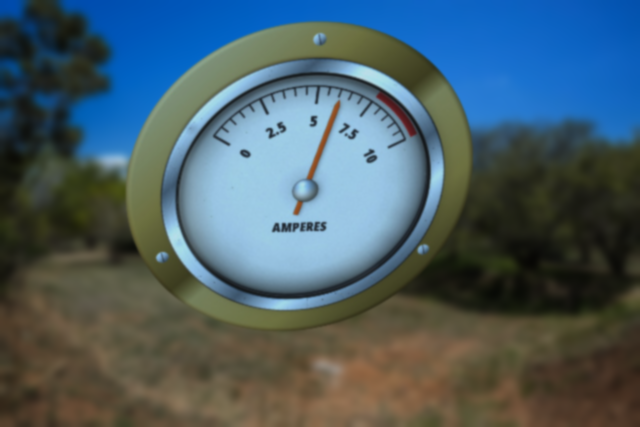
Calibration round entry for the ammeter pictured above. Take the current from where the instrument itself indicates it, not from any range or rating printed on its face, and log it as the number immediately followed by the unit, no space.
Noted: 6A
